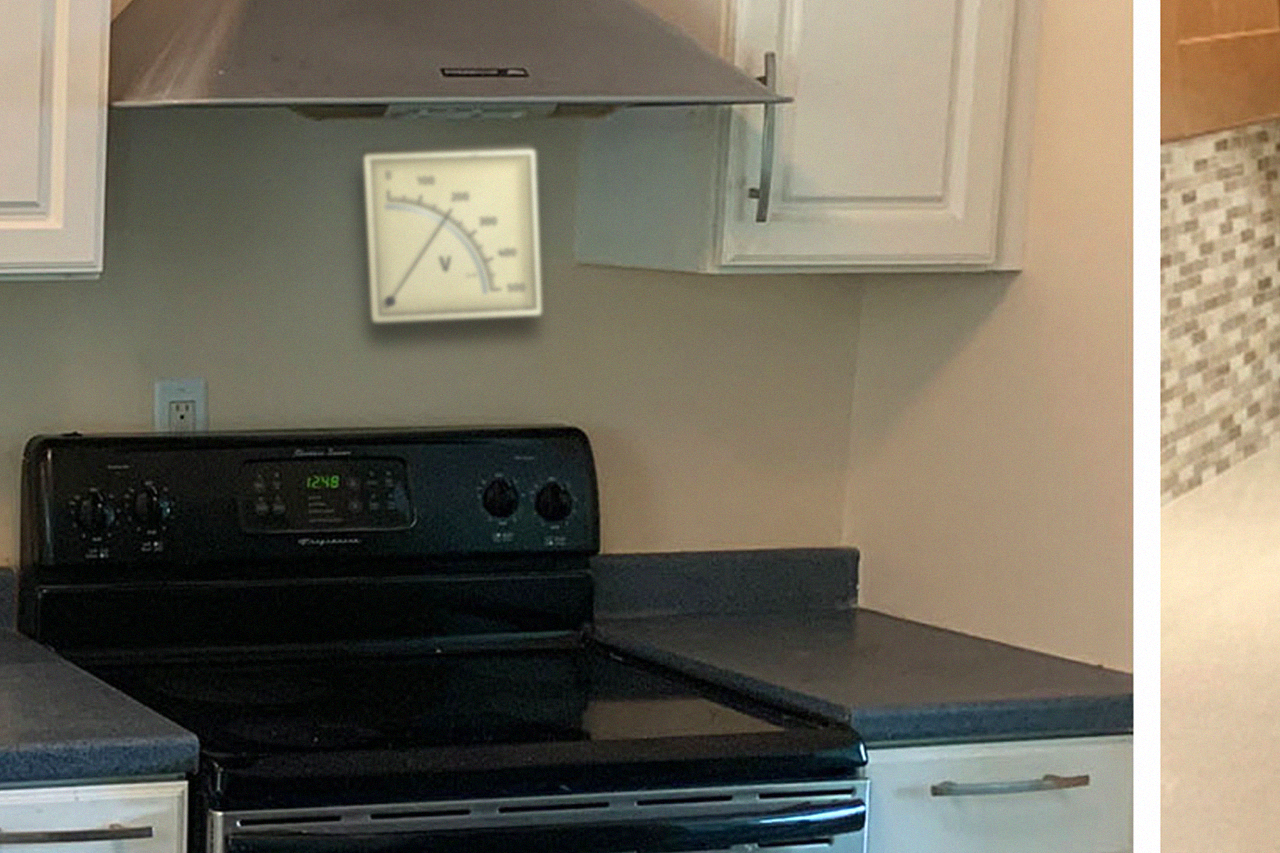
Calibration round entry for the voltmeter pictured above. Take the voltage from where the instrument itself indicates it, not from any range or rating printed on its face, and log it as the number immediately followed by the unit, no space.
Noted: 200V
